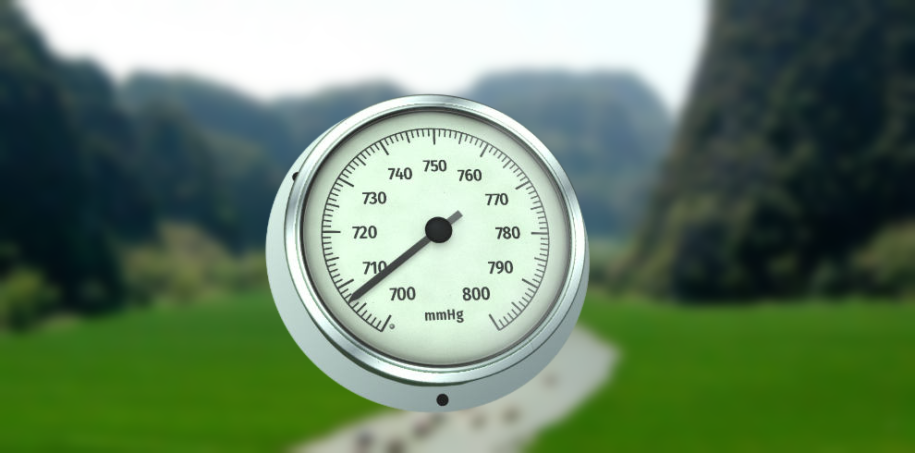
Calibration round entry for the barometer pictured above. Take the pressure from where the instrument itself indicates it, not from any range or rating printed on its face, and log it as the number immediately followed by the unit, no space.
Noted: 707mmHg
